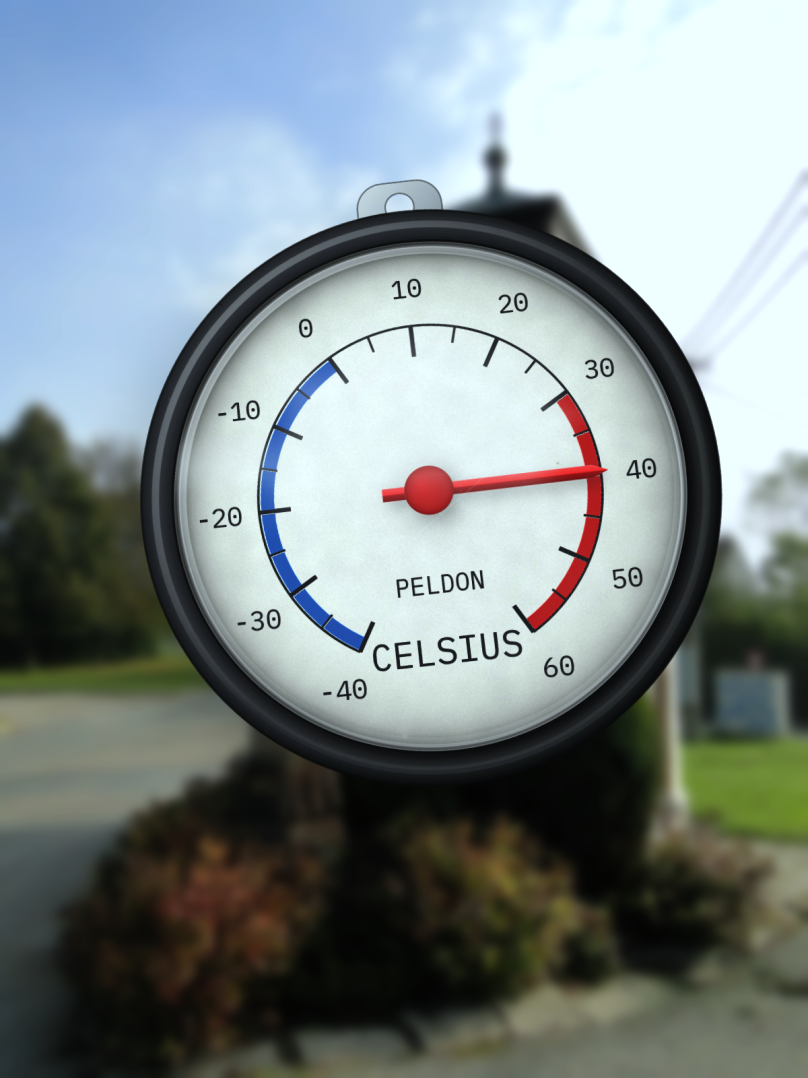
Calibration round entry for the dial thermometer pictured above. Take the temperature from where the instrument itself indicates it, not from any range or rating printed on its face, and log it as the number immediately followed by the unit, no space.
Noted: 40°C
